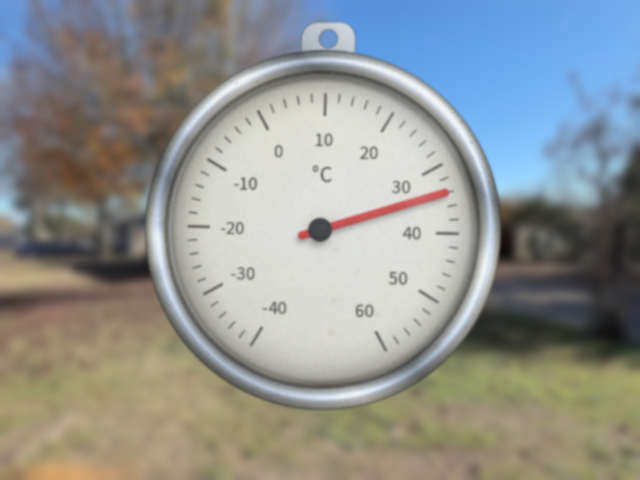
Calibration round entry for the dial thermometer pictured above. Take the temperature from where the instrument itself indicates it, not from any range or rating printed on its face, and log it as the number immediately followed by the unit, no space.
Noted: 34°C
